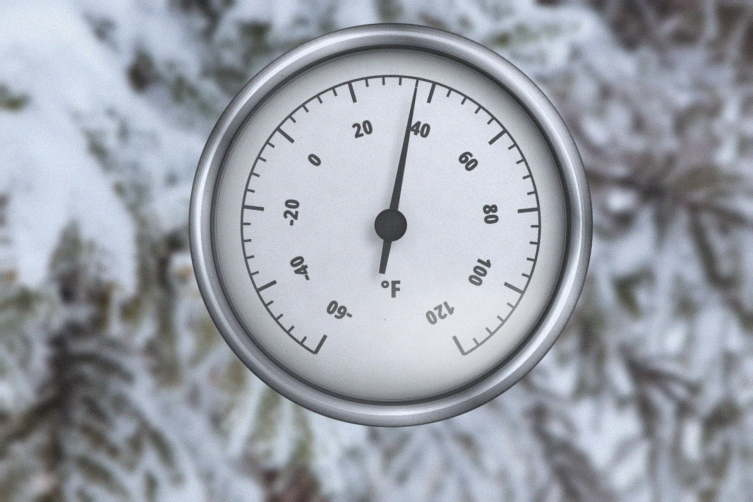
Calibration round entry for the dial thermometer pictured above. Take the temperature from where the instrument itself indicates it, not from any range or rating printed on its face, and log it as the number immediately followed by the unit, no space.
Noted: 36°F
